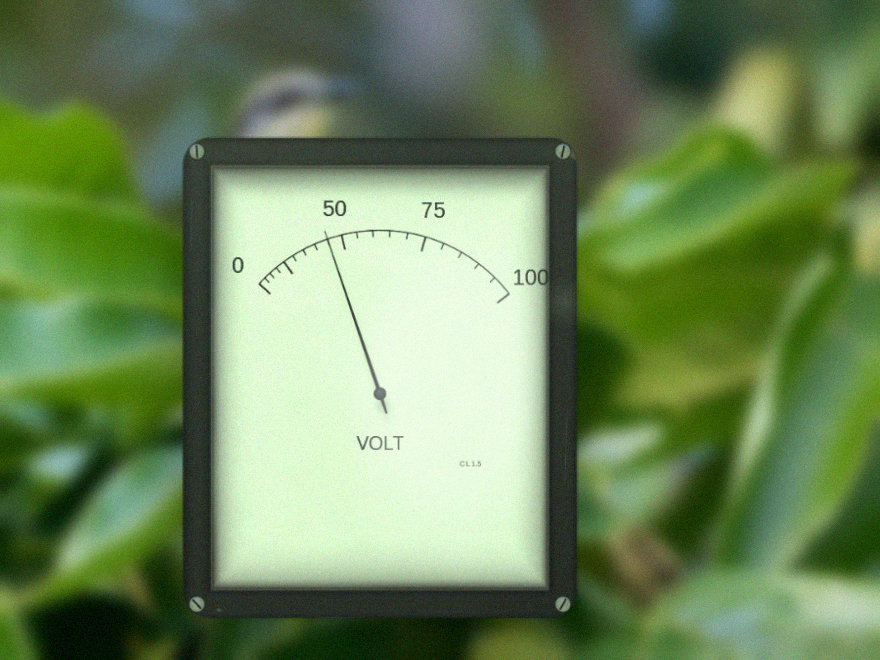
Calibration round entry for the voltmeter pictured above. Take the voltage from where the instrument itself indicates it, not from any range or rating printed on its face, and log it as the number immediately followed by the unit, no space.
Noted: 45V
